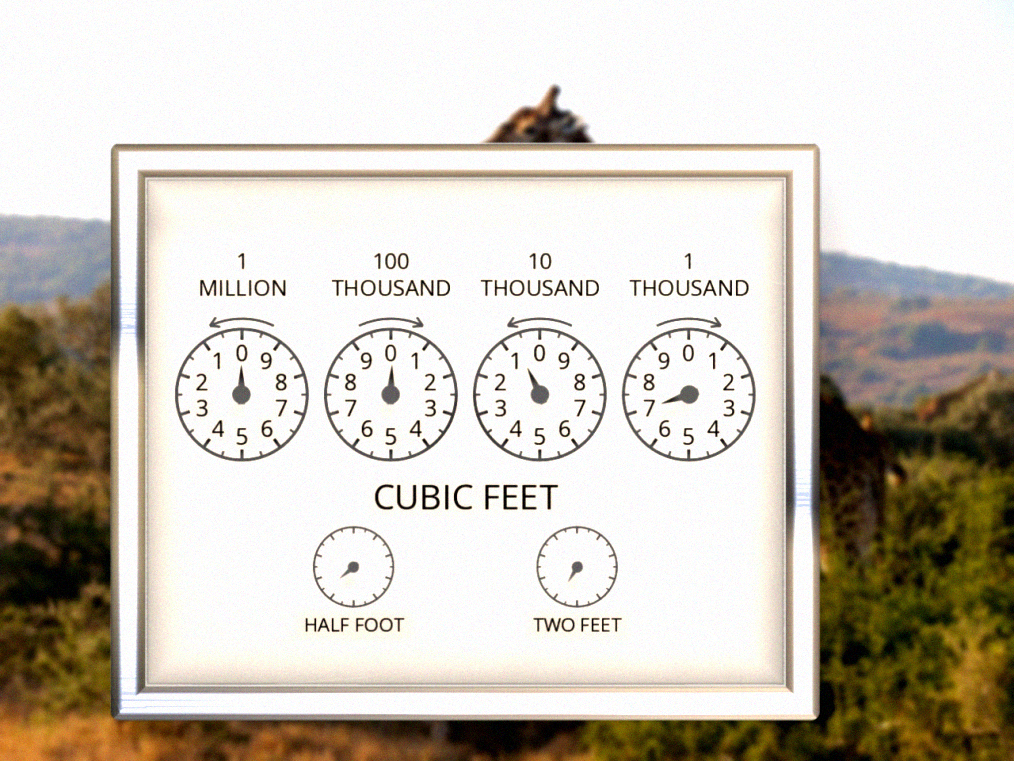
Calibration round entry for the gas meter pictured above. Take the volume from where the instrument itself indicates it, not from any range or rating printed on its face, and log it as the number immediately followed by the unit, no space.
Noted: 700ft³
